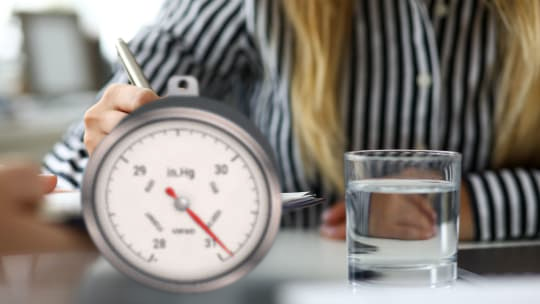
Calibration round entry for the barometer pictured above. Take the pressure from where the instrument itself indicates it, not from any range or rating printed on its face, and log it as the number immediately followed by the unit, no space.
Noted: 30.9inHg
